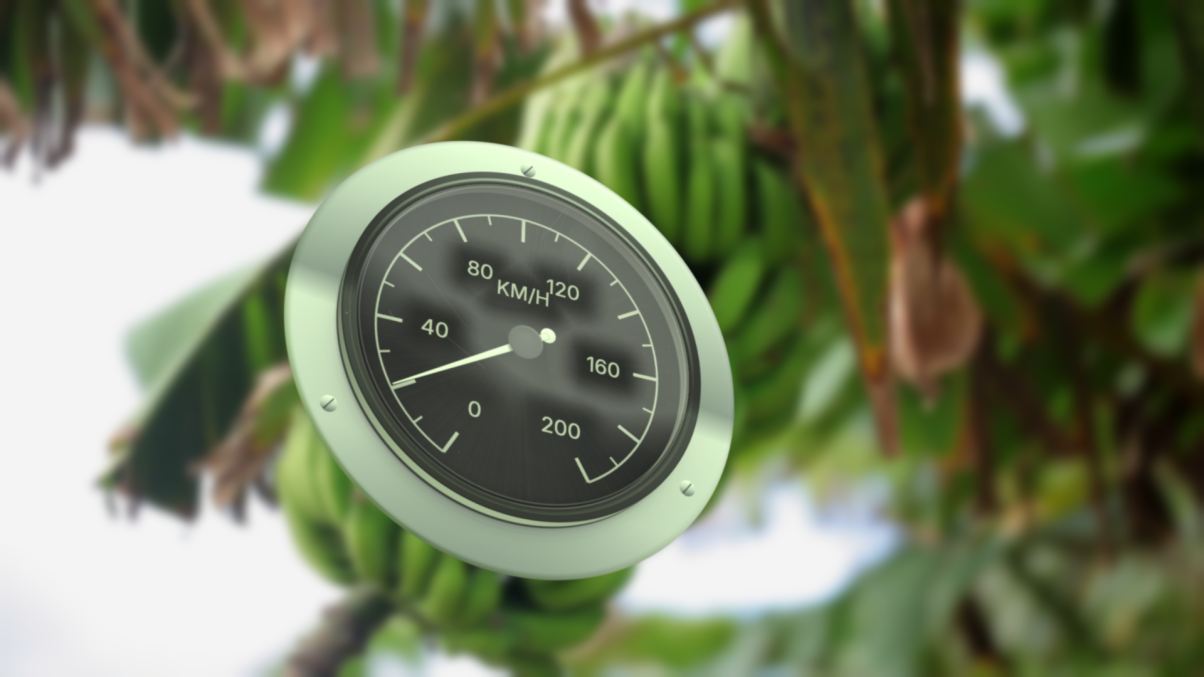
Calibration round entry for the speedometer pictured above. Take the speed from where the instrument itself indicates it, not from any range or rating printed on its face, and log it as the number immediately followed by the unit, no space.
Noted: 20km/h
